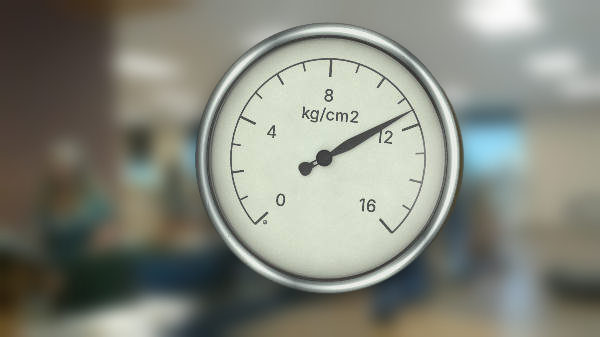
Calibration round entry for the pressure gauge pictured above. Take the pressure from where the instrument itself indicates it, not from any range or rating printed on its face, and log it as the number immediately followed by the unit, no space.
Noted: 11.5kg/cm²
